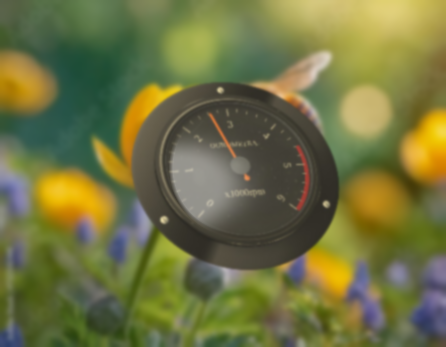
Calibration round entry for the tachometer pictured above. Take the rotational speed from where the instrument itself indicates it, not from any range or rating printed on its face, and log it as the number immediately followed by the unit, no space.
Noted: 2600rpm
